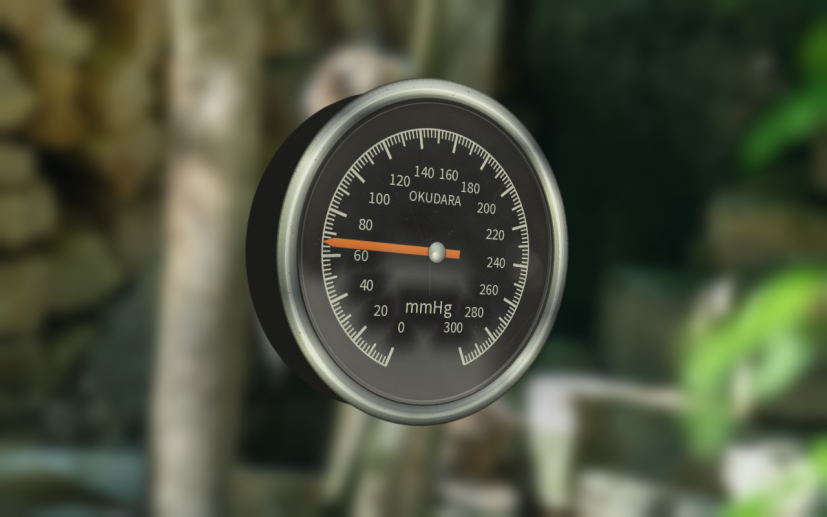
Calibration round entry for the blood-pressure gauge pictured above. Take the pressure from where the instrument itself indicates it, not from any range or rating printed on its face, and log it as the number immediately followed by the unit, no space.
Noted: 66mmHg
